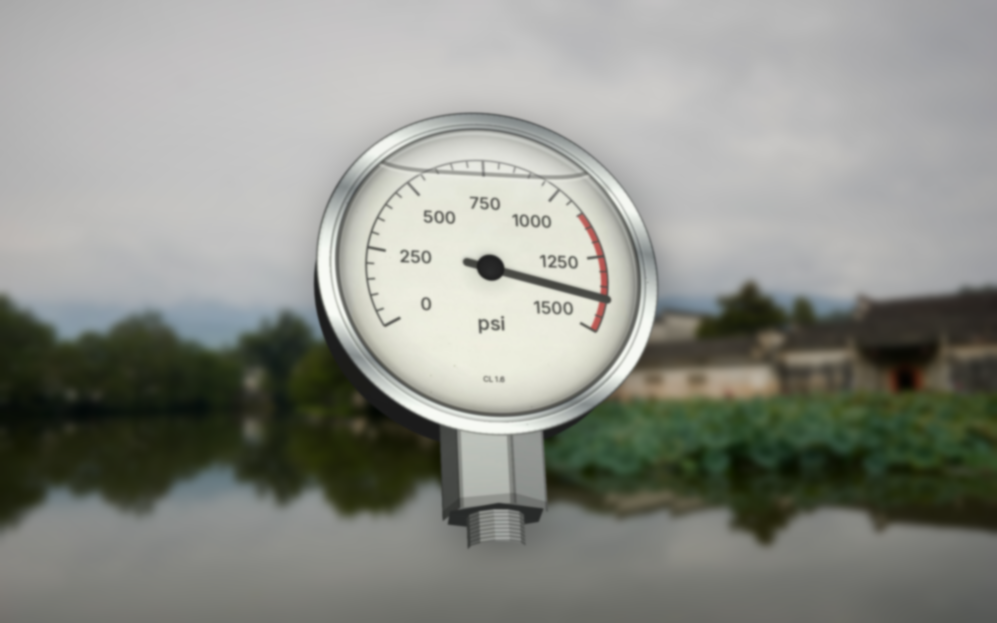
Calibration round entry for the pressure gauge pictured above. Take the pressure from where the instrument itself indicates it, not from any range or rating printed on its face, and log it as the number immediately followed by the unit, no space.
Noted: 1400psi
